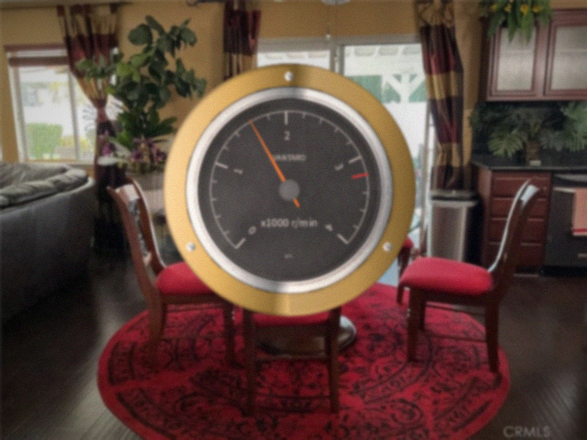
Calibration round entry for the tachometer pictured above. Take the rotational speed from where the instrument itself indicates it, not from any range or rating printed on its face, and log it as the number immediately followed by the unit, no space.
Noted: 1600rpm
